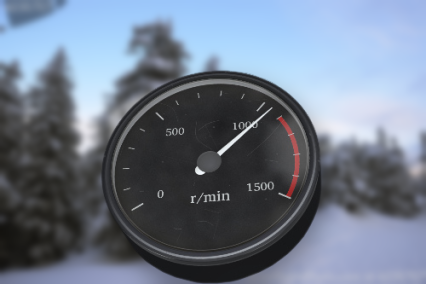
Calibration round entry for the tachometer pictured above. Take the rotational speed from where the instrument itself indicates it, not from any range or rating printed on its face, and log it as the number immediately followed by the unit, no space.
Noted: 1050rpm
